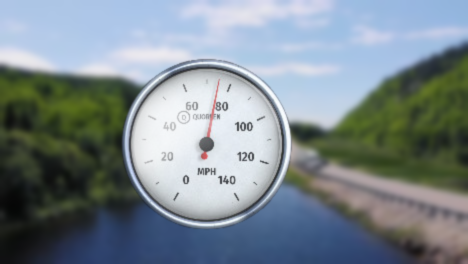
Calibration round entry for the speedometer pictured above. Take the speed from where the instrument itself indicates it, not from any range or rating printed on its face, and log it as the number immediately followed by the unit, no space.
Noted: 75mph
